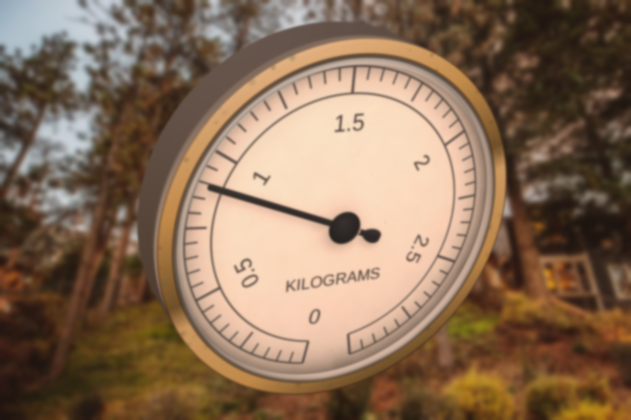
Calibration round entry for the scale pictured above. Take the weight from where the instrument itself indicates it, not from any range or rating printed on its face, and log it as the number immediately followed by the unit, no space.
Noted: 0.9kg
